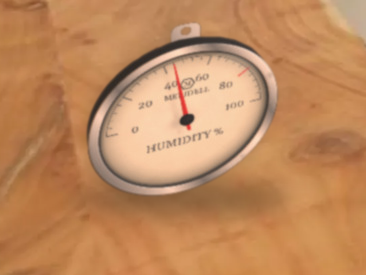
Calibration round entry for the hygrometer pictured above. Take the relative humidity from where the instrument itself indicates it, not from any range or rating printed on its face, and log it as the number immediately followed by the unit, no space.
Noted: 44%
